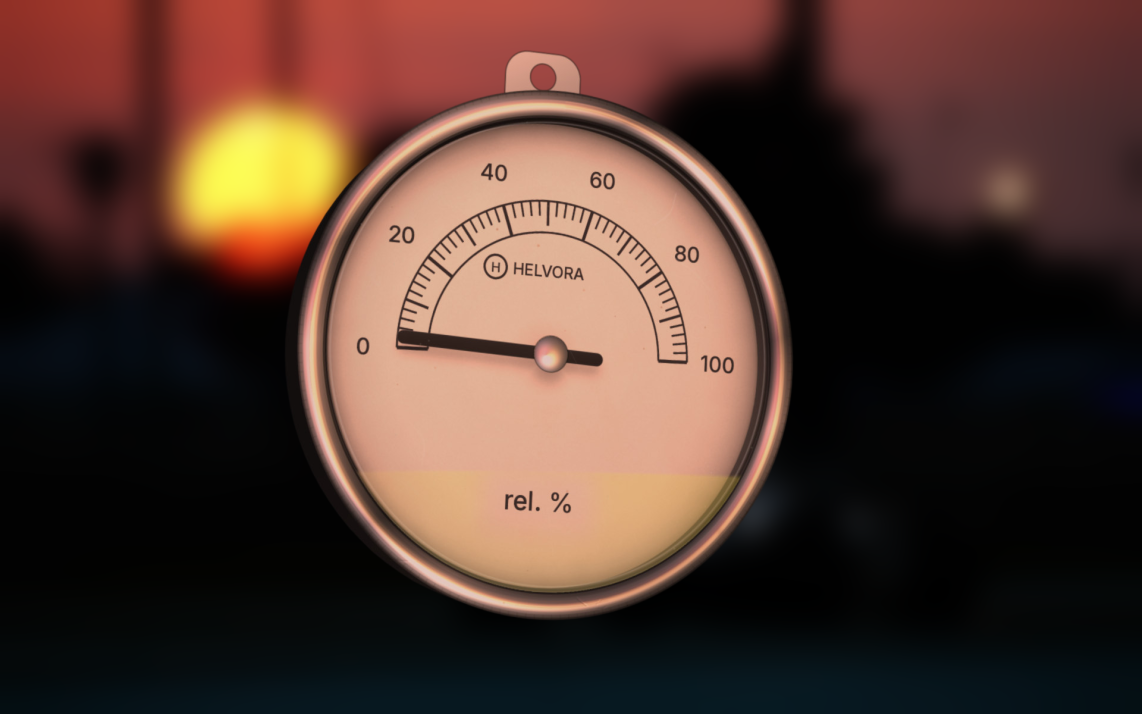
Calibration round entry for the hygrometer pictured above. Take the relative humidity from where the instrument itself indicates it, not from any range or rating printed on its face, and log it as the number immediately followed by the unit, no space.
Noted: 2%
